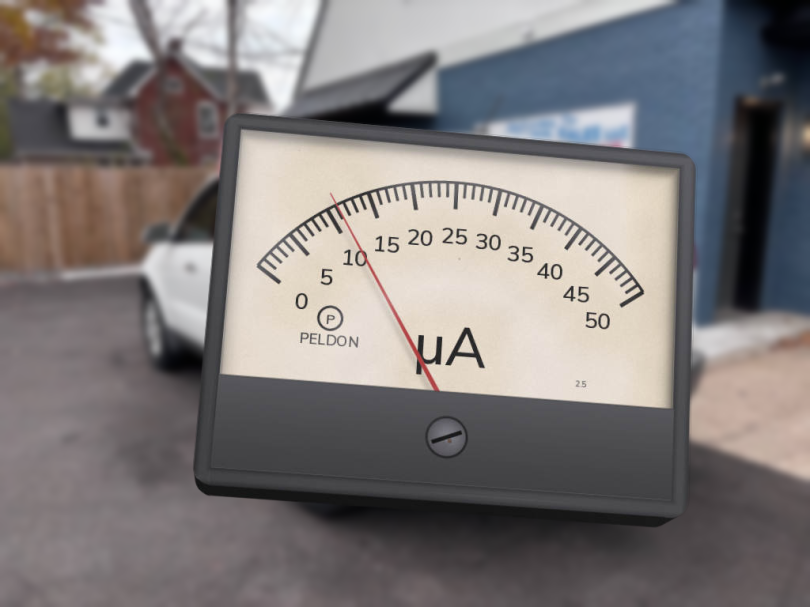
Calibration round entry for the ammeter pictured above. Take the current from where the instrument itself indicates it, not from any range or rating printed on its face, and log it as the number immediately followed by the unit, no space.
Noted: 11µA
